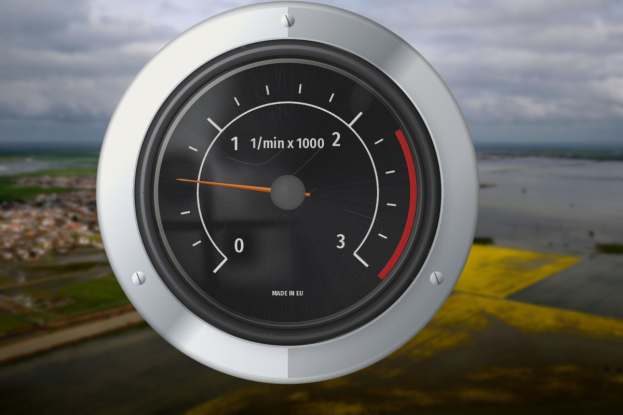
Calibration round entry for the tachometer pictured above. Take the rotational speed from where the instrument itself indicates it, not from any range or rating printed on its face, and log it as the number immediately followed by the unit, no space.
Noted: 600rpm
